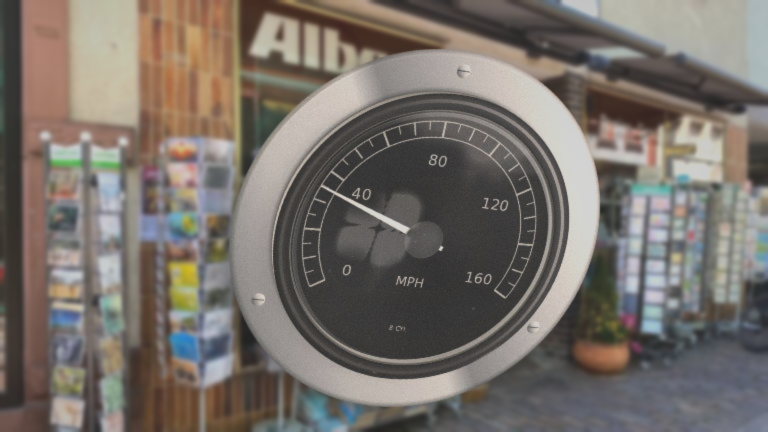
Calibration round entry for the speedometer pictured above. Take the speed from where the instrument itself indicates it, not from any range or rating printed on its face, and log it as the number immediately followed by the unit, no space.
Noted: 35mph
